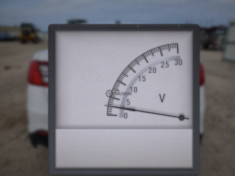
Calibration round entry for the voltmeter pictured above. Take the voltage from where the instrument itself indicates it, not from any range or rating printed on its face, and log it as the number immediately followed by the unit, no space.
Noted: 2.5V
